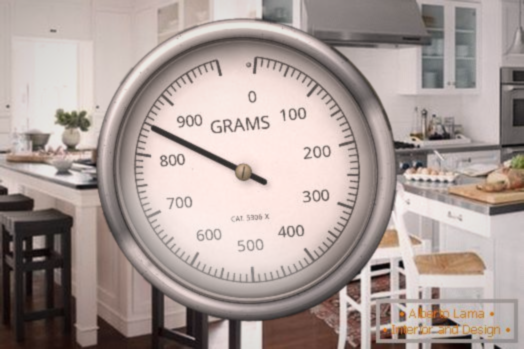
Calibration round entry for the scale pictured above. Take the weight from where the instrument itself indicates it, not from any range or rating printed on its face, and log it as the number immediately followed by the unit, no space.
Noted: 850g
